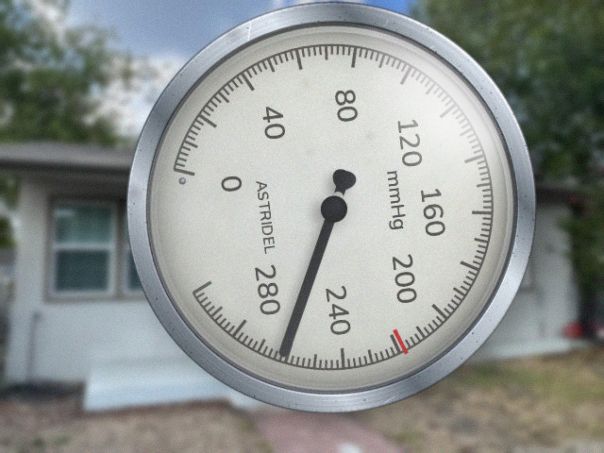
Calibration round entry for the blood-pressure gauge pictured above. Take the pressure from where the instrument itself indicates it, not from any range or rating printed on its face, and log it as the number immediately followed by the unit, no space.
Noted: 262mmHg
